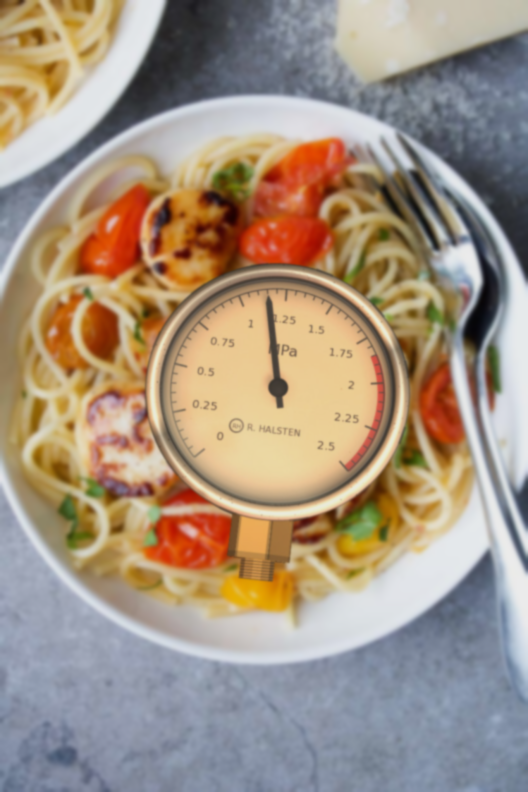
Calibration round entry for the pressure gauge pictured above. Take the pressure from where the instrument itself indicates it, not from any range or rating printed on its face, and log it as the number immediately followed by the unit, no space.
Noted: 1.15MPa
